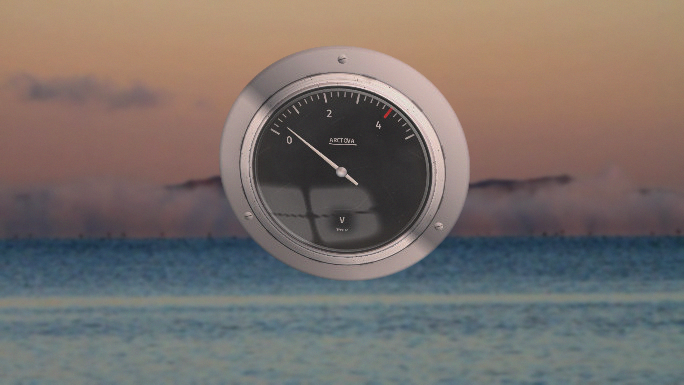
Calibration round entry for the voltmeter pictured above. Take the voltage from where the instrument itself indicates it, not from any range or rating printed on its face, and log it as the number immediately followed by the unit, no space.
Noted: 0.4V
